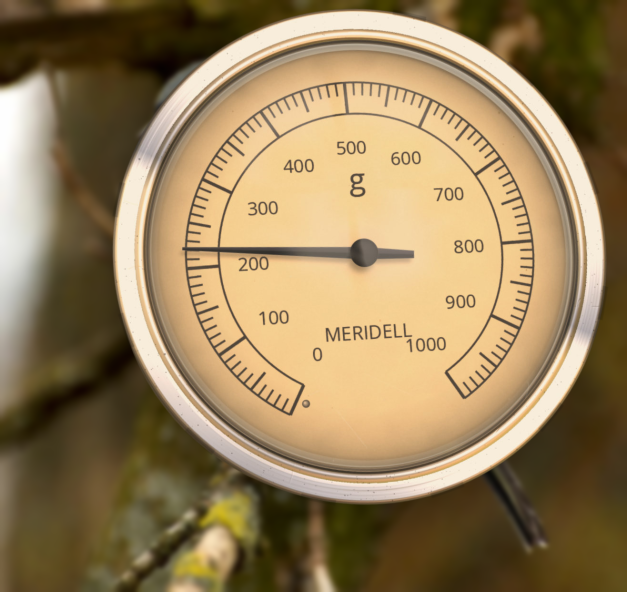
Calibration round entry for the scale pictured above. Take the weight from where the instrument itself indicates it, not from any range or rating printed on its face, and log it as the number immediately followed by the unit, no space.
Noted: 220g
